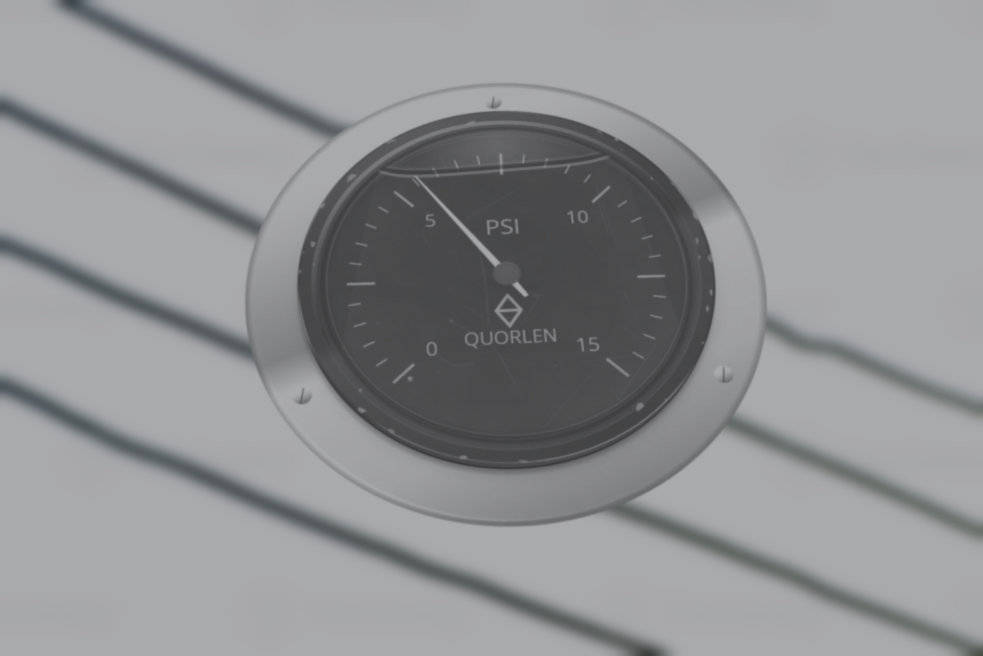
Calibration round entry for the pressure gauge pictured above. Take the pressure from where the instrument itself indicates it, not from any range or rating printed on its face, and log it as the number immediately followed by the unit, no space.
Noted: 5.5psi
